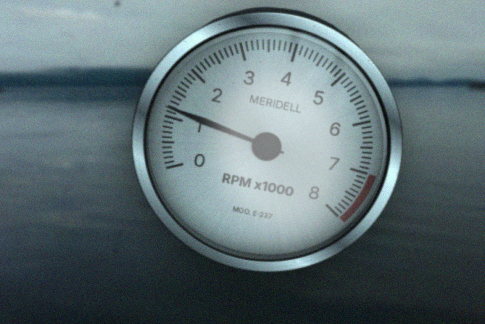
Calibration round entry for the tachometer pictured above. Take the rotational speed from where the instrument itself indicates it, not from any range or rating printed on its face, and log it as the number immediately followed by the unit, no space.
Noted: 1200rpm
